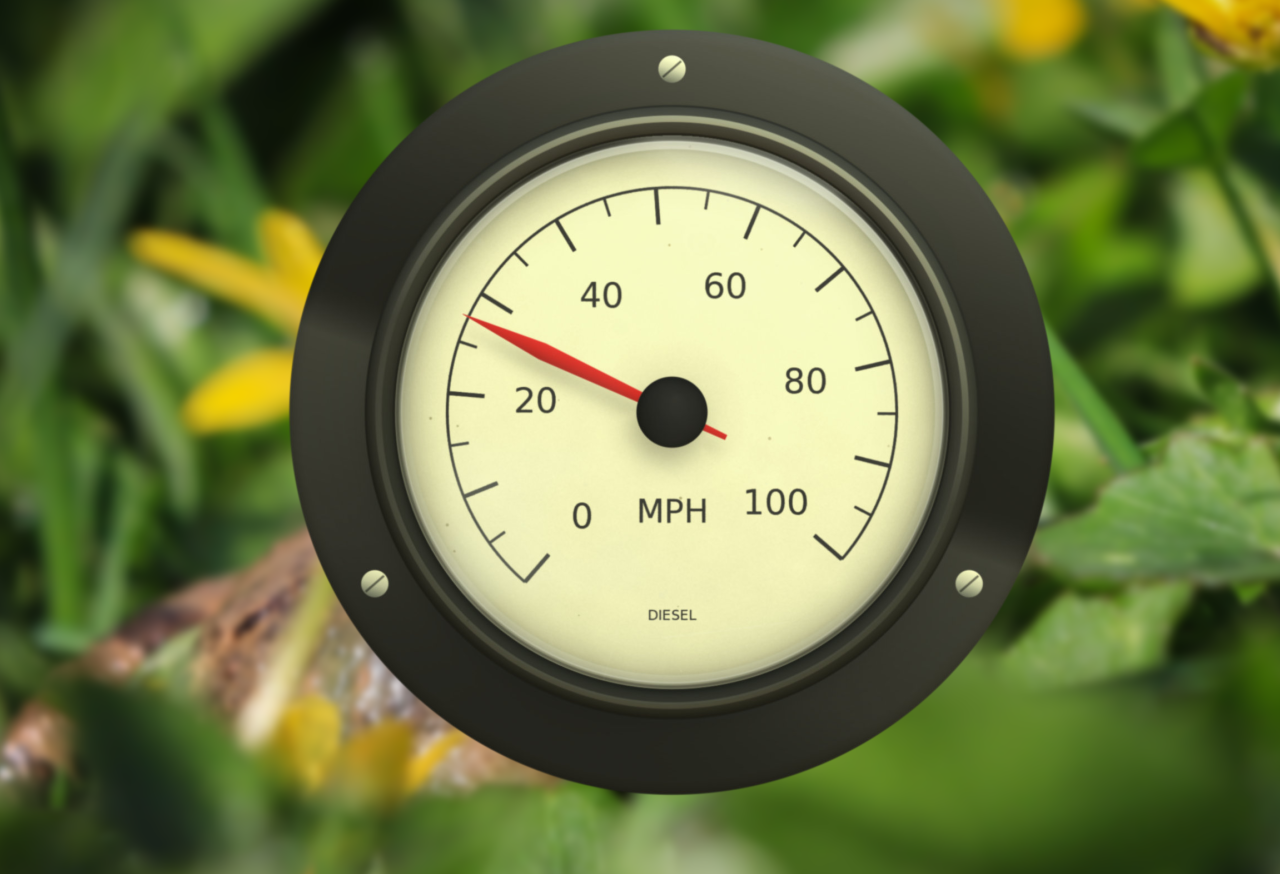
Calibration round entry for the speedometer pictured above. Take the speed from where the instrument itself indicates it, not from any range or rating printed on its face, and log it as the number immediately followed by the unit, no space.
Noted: 27.5mph
